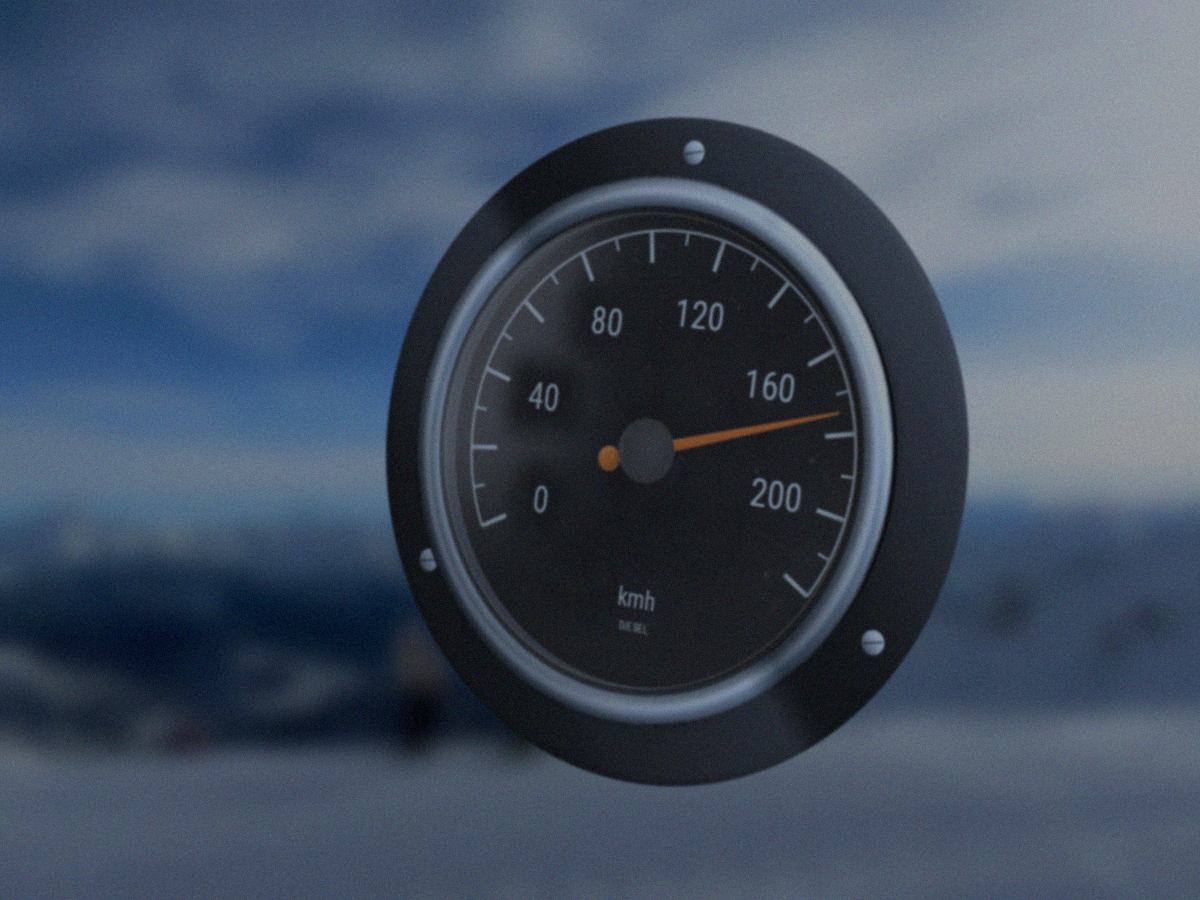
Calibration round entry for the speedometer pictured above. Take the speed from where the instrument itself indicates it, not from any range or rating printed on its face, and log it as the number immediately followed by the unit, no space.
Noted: 175km/h
